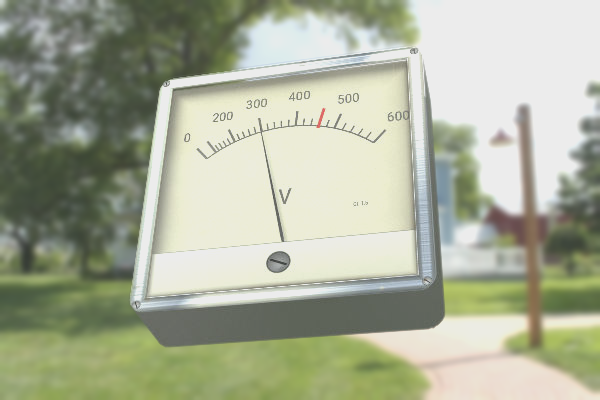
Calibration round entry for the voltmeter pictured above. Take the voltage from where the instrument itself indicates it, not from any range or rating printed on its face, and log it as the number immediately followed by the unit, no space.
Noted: 300V
